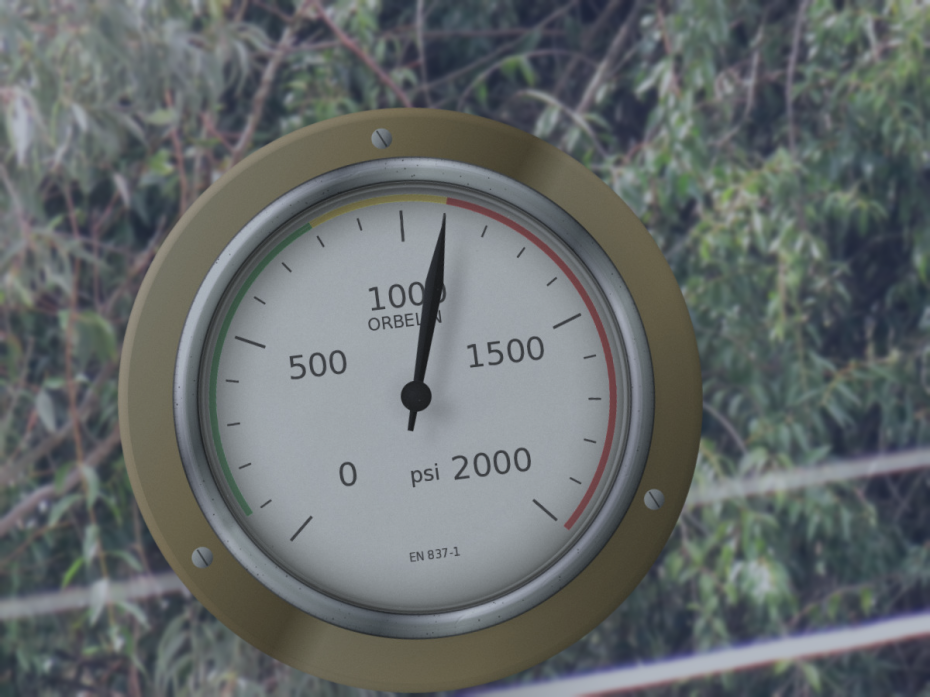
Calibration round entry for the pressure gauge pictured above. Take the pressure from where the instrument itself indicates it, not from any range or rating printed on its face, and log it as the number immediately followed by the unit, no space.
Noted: 1100psi
